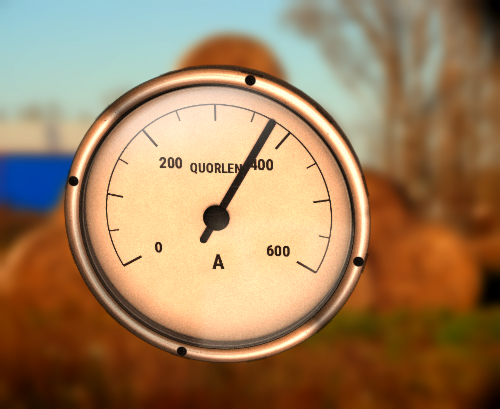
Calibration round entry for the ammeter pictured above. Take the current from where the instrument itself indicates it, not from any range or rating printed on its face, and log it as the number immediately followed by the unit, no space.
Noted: 375A
